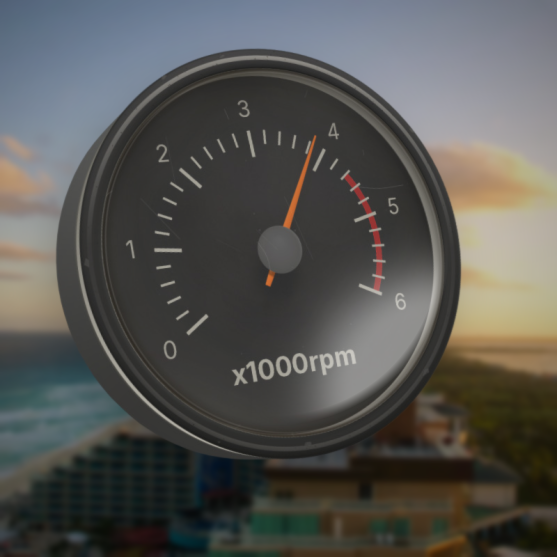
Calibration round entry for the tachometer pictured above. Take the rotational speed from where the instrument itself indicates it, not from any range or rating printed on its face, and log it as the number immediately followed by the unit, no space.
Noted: 3800rpm
